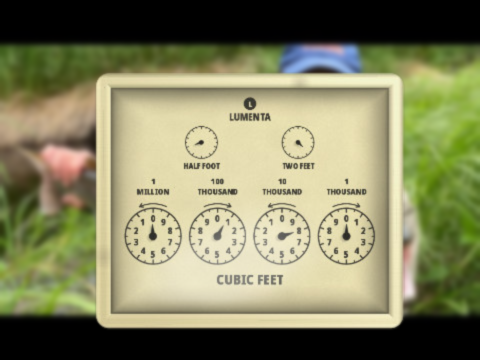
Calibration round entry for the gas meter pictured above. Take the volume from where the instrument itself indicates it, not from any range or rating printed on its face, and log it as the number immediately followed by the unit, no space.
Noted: 8000ft³
